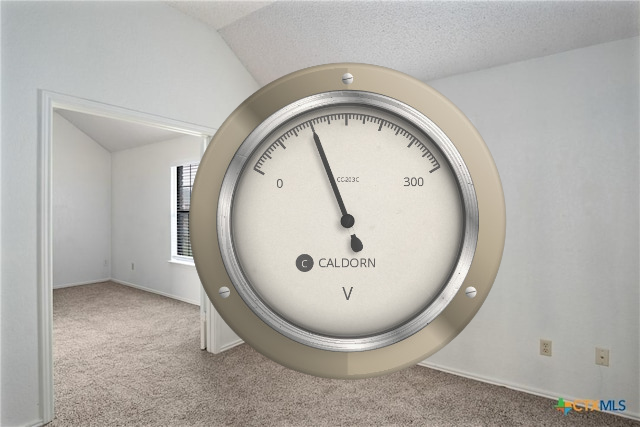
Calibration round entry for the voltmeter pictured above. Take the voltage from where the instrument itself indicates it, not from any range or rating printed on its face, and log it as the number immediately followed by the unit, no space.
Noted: 100V
